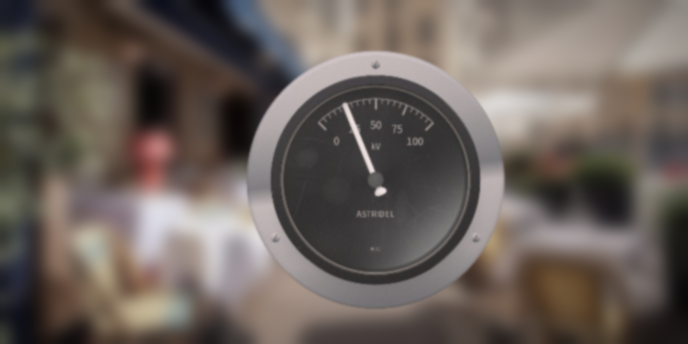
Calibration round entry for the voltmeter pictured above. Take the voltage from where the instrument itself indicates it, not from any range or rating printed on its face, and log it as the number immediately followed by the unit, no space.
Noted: 25kV
